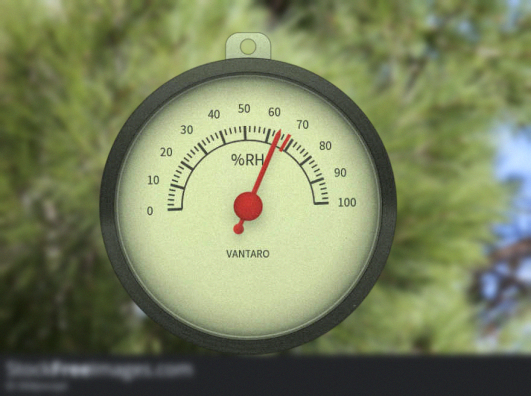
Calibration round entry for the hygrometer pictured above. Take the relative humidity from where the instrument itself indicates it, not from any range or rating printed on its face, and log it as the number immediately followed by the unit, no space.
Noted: 64%
